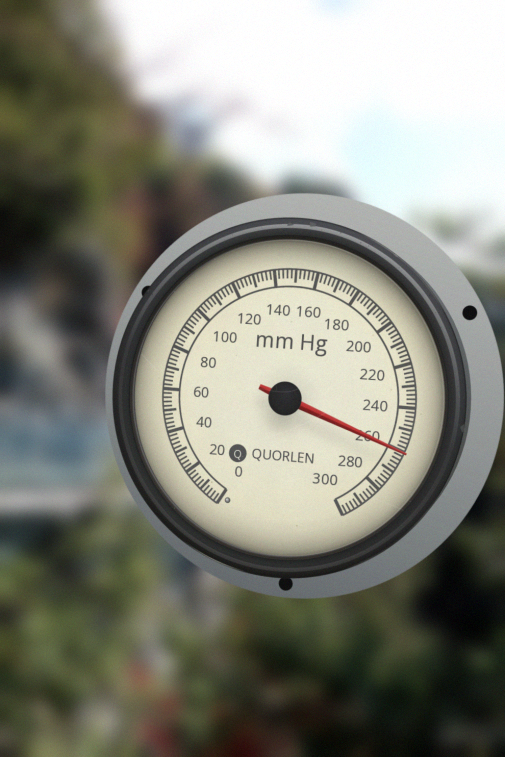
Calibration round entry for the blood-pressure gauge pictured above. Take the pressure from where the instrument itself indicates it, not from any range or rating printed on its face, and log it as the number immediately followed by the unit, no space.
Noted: 260mmHg
